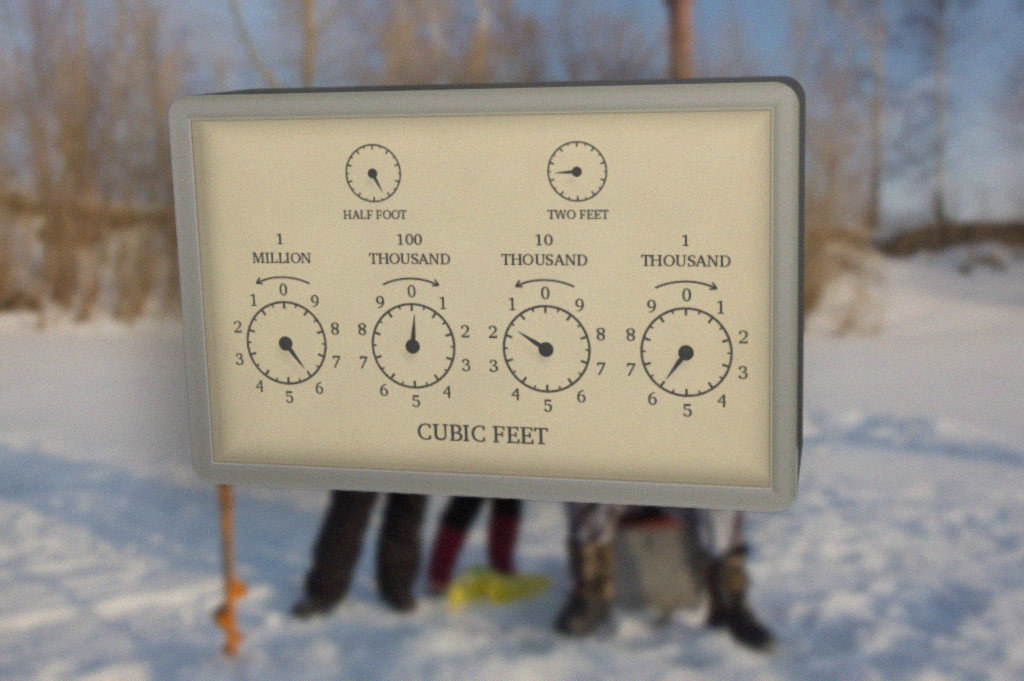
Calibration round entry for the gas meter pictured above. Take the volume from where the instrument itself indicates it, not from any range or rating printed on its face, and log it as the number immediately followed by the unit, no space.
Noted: 601600ft³
